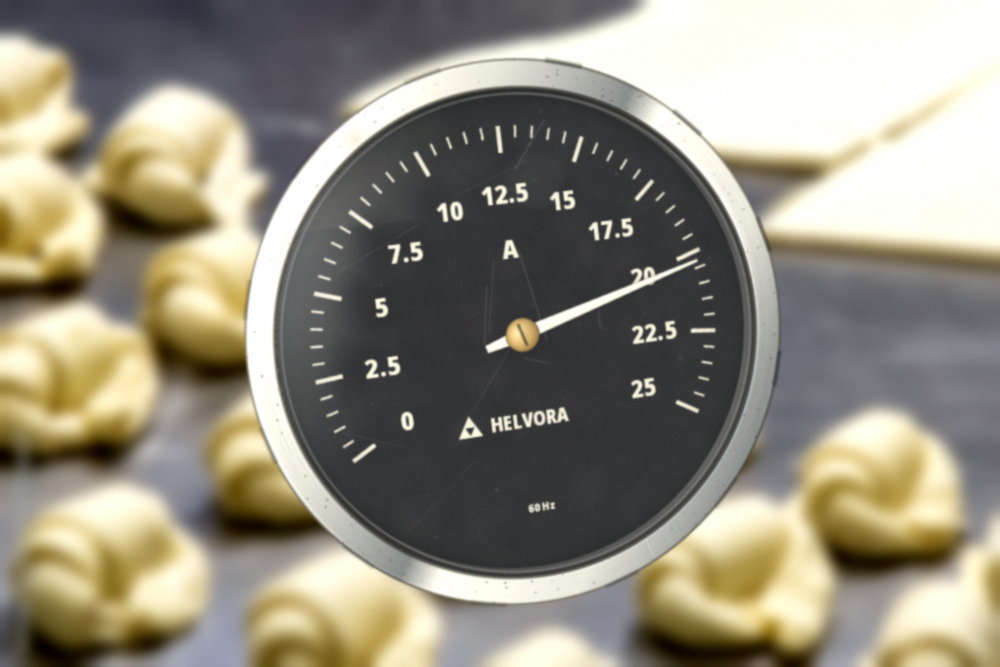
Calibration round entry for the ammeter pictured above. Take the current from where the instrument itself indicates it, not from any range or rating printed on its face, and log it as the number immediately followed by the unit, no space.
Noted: 20.25A
